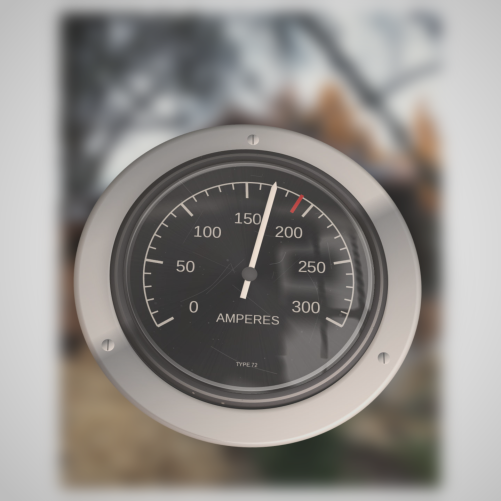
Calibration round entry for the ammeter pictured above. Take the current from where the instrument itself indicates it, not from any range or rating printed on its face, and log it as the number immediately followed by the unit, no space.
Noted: 170A
